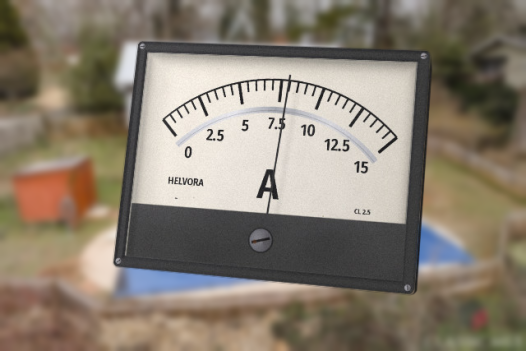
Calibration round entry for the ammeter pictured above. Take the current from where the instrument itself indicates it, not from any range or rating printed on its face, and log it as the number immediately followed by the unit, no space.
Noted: 8A
